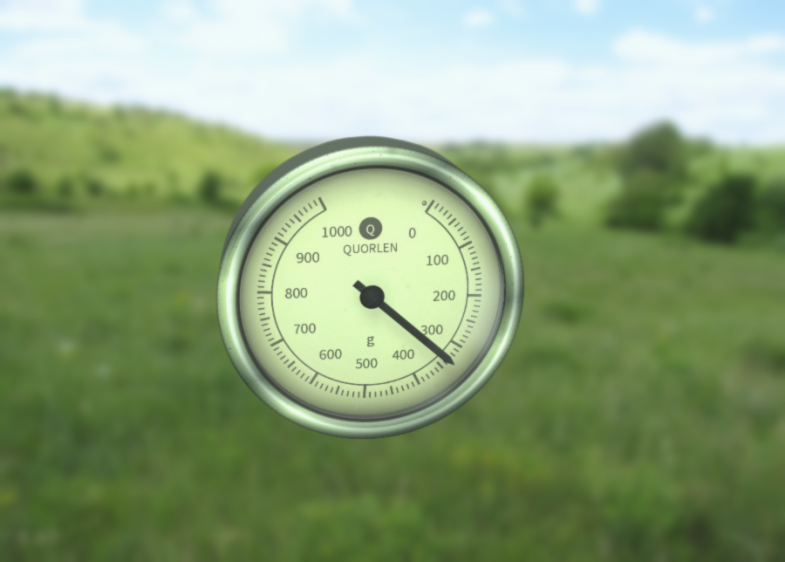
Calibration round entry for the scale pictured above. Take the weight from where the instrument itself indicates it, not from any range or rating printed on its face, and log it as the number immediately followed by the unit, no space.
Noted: 330g
